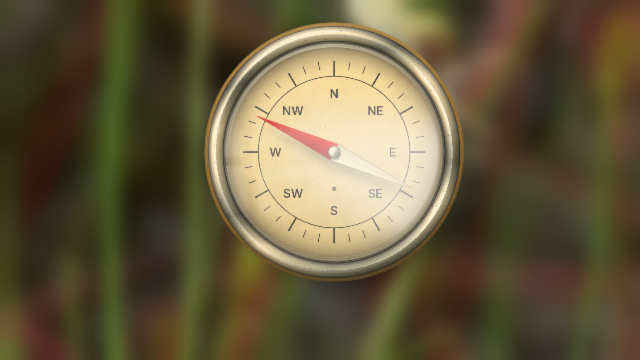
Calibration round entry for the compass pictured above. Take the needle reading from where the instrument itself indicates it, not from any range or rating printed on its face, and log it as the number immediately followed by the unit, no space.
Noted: 295°
